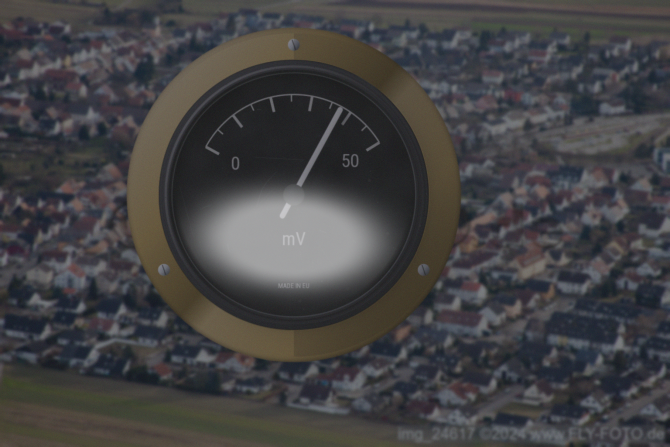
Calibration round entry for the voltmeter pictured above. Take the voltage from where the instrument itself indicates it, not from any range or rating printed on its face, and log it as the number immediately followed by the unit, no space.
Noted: 37.5mV
